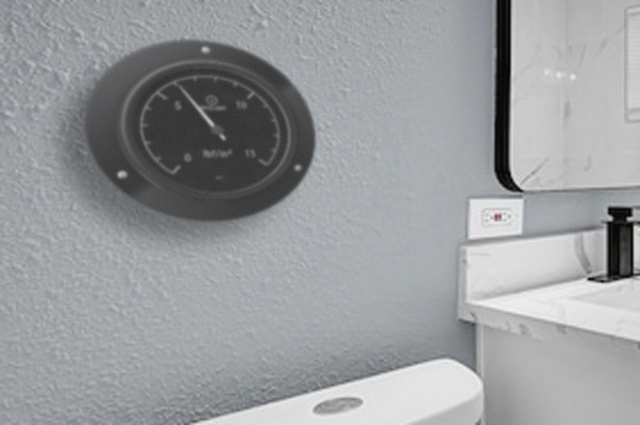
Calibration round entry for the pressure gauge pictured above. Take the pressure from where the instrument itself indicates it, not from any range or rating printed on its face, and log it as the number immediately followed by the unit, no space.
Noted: 6psi
